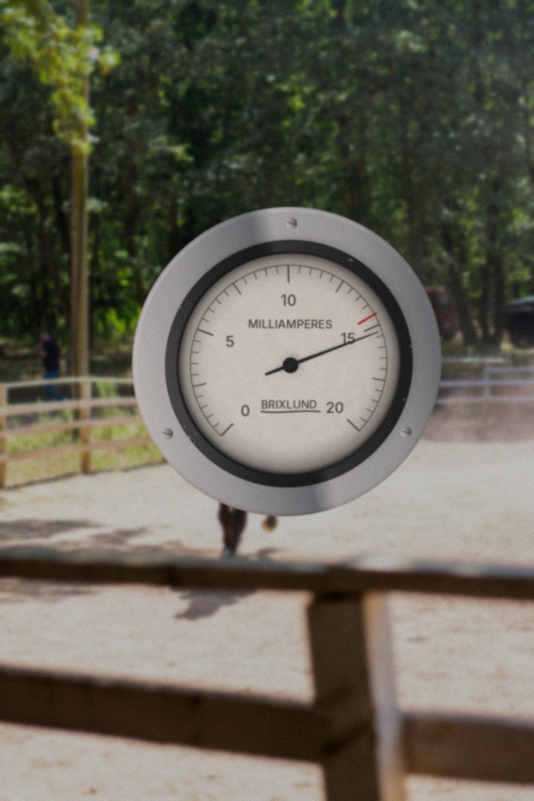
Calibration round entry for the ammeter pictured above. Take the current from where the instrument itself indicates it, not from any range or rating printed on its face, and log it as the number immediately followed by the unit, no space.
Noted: 15.25mA
